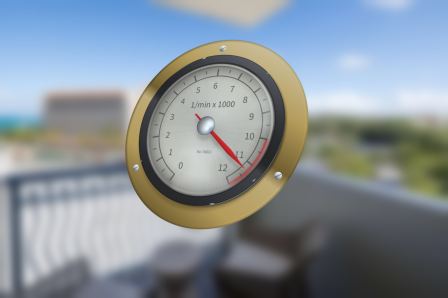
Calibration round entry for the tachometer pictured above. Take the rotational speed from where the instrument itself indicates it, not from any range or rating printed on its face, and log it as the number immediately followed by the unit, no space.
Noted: 11250rpm
